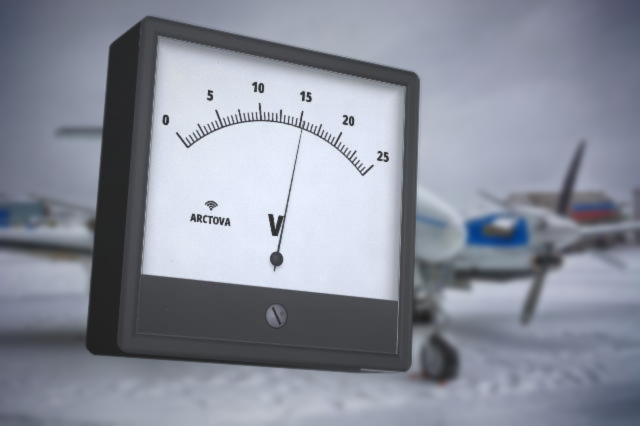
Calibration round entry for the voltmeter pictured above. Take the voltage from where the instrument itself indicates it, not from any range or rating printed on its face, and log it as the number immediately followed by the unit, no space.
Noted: 15V
